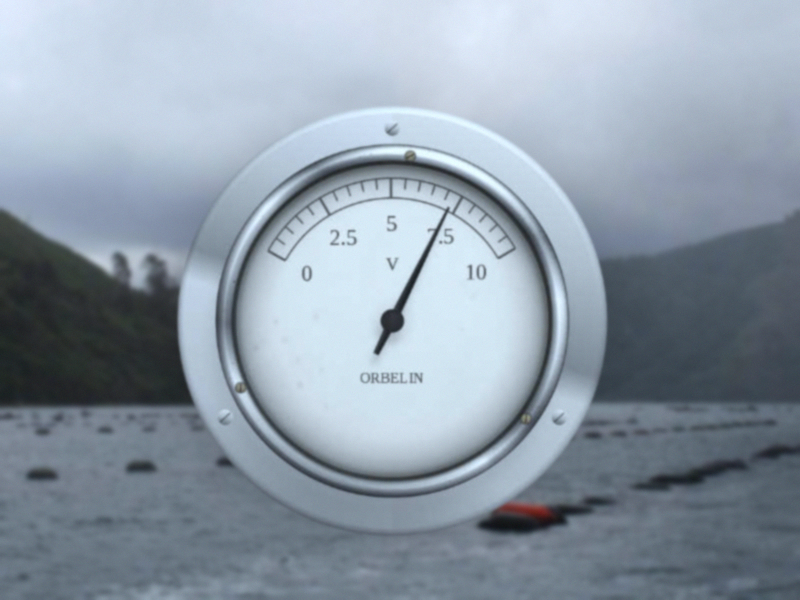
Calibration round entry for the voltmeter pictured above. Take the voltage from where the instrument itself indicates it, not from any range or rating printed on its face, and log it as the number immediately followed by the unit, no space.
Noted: 7.25V
